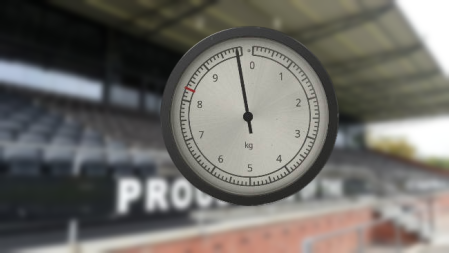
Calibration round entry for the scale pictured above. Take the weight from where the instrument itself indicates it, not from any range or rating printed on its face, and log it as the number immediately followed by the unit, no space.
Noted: 9.9kg
